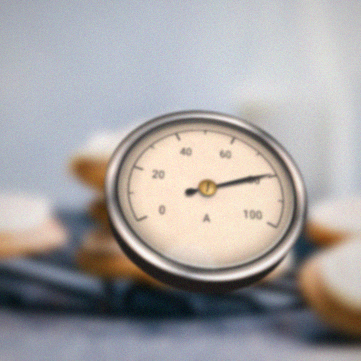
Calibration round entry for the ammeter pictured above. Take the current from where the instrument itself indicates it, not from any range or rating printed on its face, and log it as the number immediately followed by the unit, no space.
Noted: 80A
